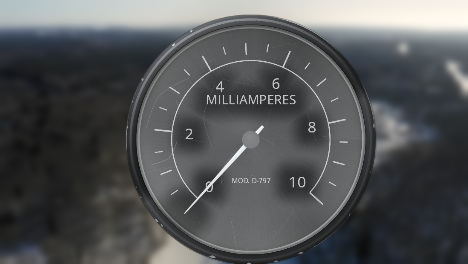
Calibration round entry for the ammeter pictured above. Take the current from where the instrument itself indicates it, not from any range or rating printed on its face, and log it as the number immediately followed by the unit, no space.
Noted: 0mA
